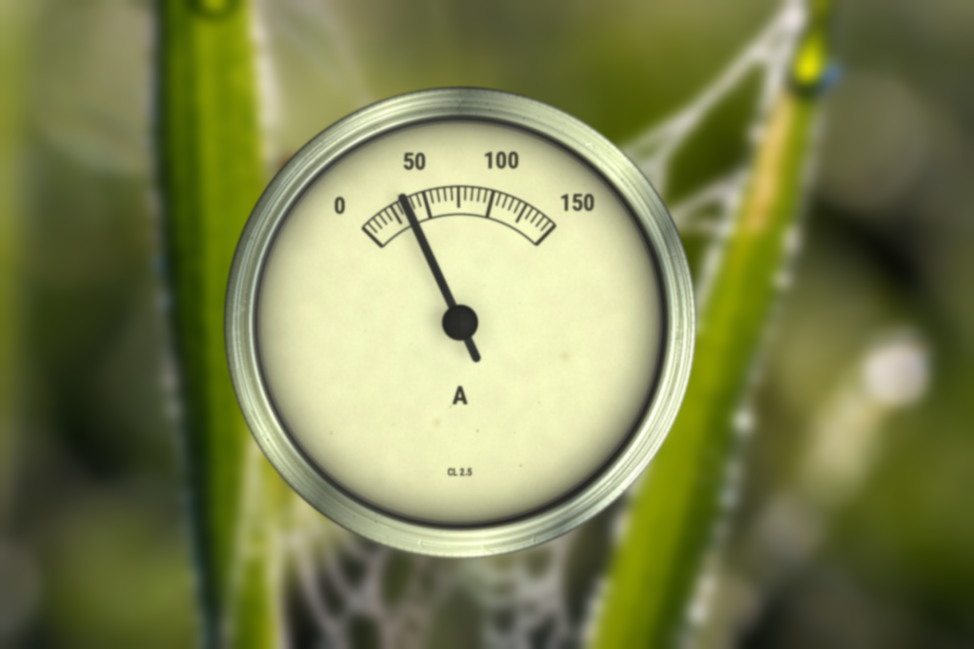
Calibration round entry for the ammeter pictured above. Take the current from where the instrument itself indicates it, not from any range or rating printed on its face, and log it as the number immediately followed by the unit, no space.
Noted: 35A
